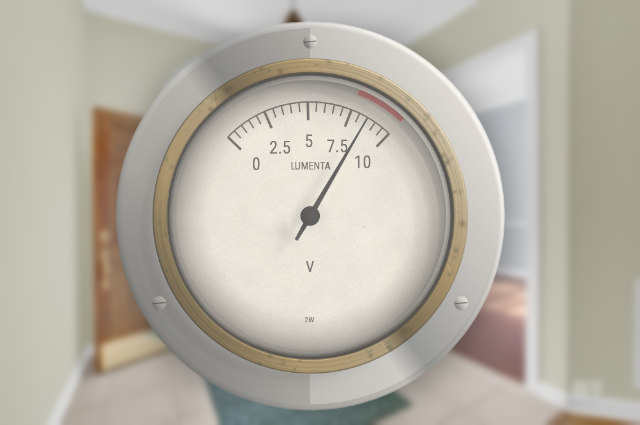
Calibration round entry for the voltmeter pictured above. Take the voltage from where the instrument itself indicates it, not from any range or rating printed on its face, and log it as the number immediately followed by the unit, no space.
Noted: 8.5V
